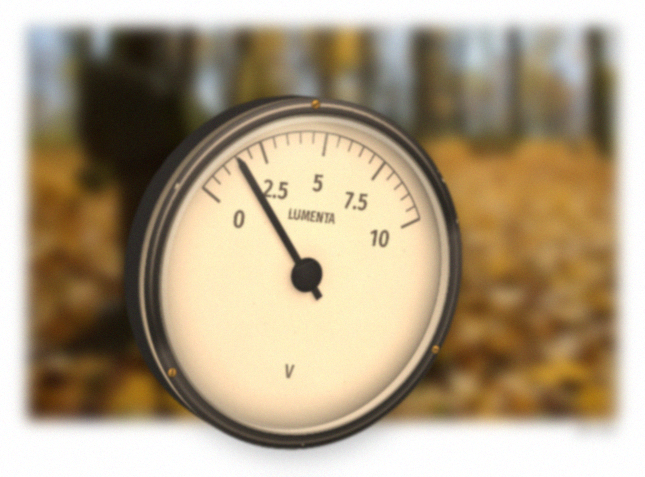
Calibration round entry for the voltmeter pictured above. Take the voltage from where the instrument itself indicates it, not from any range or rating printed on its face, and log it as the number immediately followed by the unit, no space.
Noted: 1.5V
